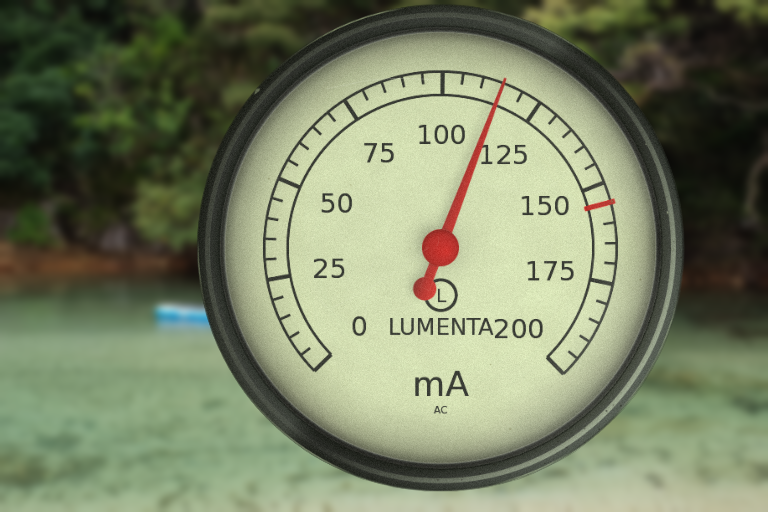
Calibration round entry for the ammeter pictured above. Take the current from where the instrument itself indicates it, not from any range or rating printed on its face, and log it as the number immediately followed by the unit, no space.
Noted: 115mA
